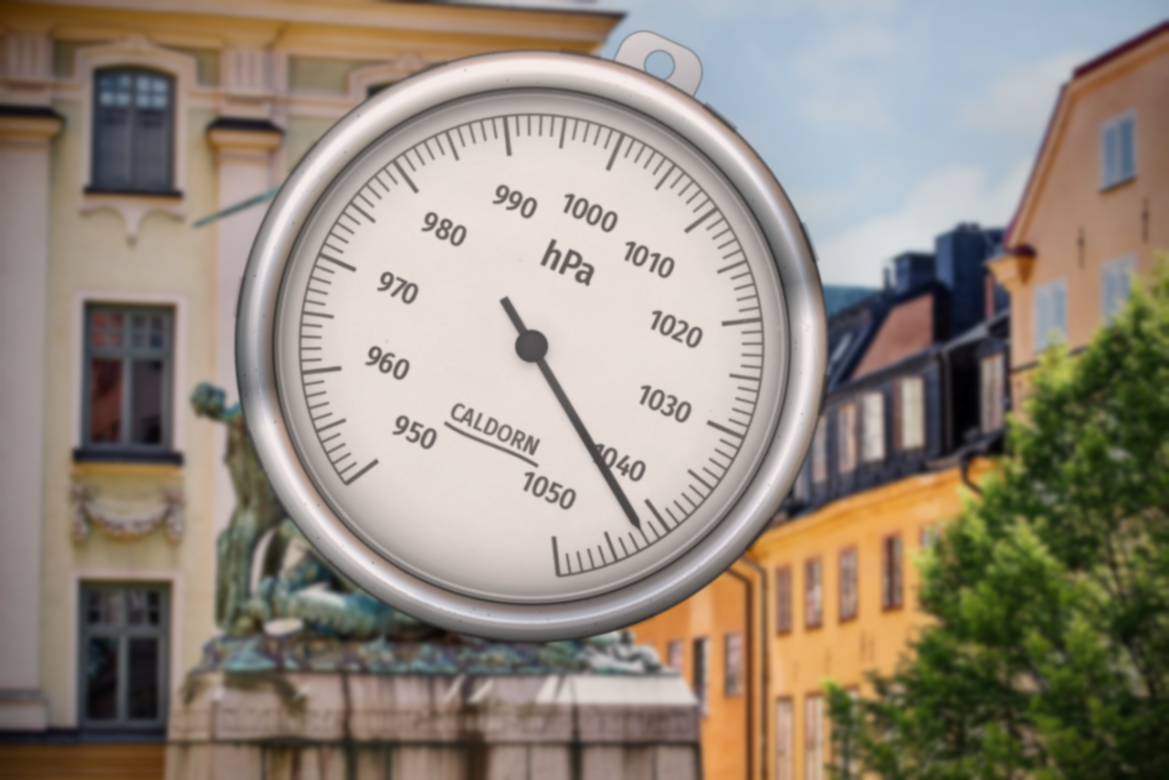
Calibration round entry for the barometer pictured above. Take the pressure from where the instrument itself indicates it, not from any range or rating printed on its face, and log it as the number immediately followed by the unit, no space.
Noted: 1042hPa
